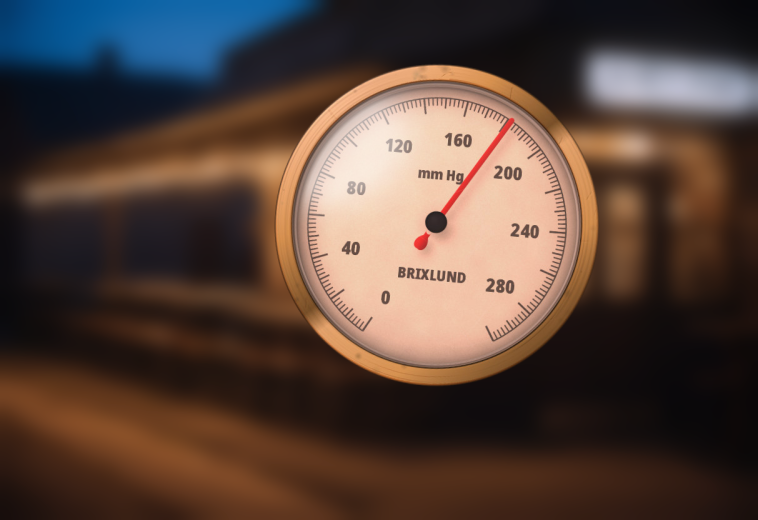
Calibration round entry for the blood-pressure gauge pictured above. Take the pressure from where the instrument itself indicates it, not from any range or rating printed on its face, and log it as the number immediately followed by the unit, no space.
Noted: 182mmHg
